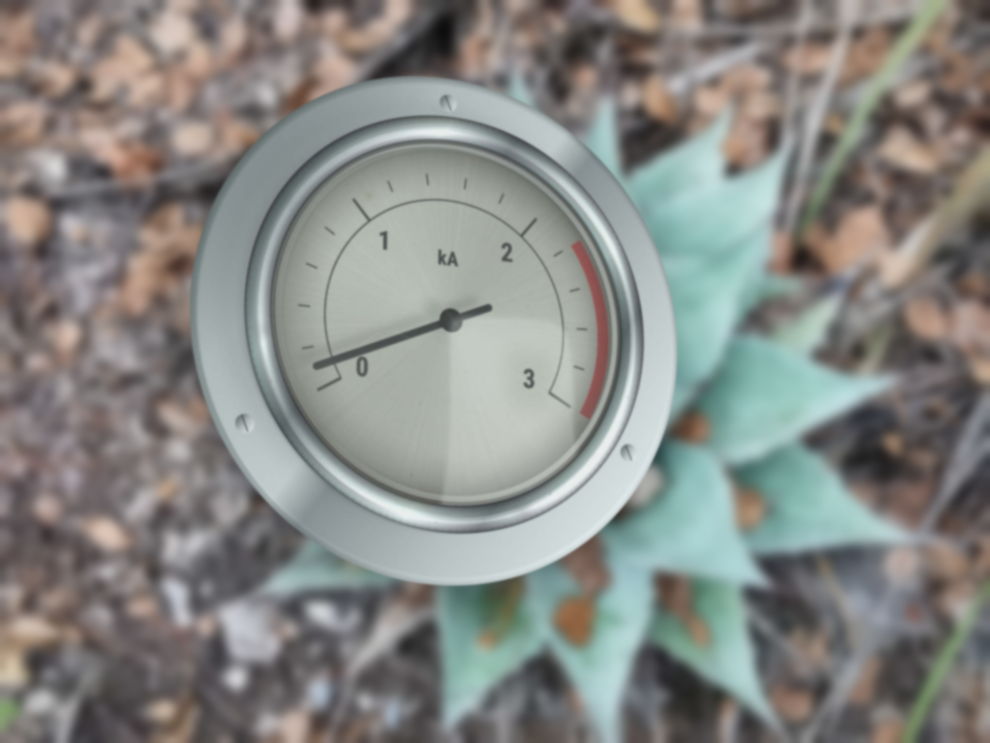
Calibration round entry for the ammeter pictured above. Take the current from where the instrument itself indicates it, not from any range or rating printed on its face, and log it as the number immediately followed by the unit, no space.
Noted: 0.1kA
